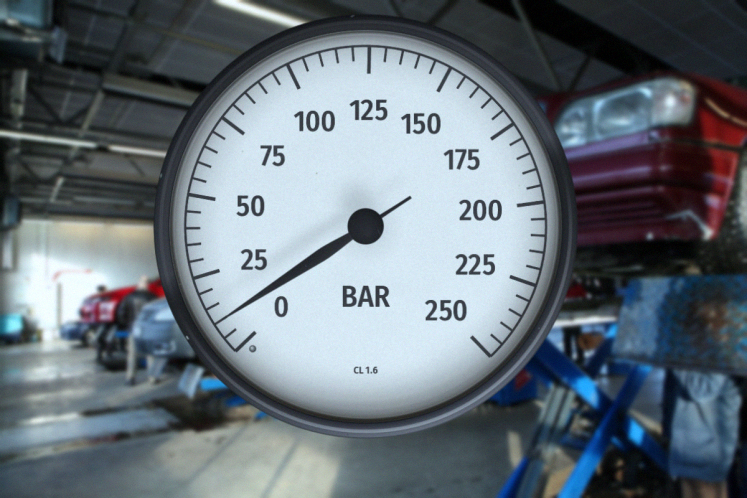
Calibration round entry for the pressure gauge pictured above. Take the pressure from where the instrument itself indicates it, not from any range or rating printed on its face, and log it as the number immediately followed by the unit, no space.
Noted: 10bar
